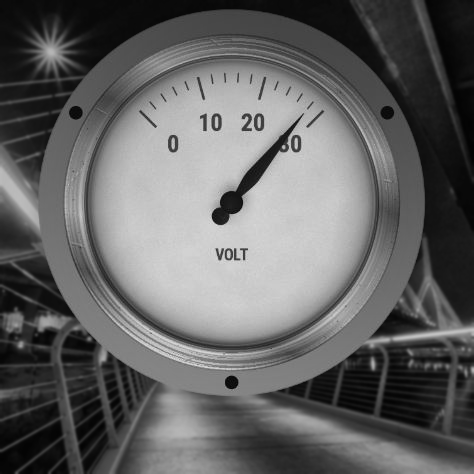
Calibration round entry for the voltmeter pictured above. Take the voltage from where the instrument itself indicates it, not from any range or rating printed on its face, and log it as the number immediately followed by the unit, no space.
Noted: 28V
